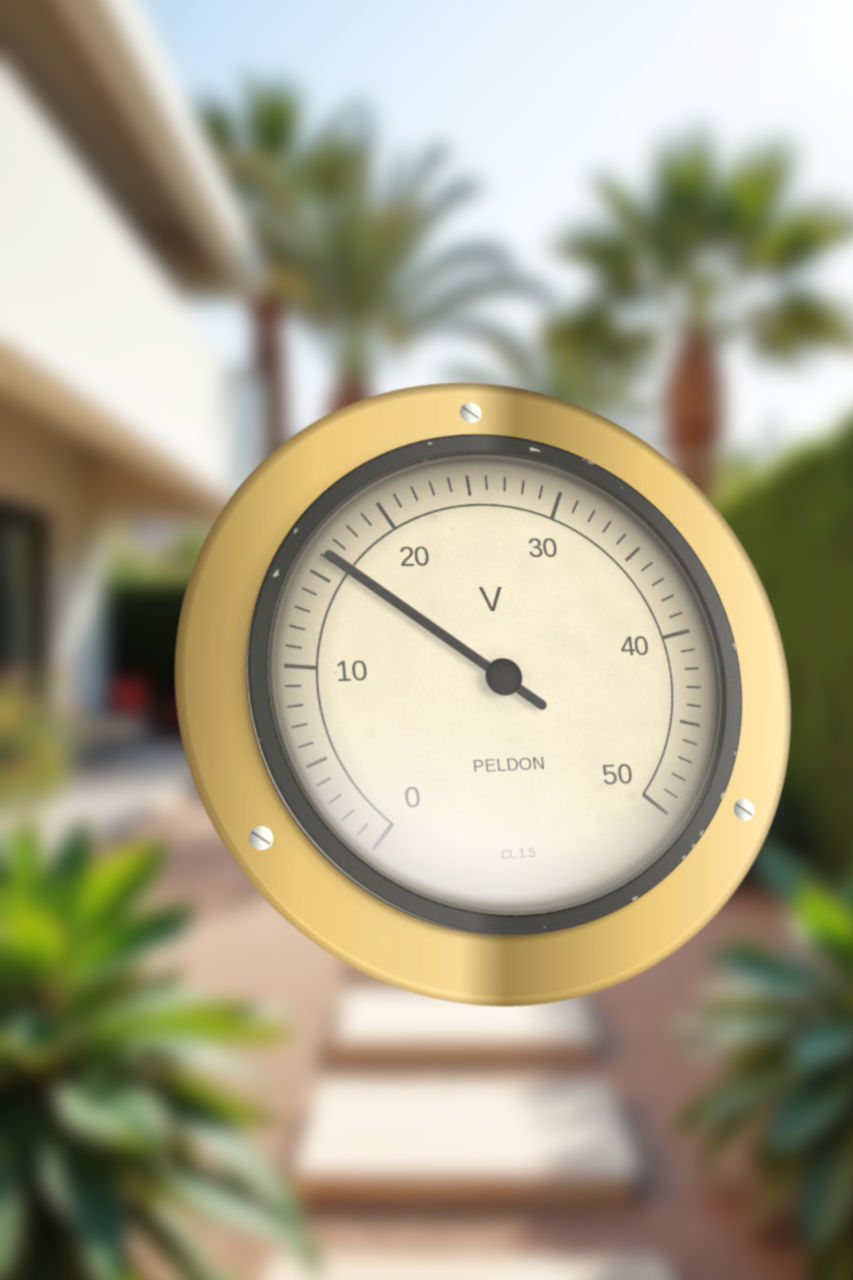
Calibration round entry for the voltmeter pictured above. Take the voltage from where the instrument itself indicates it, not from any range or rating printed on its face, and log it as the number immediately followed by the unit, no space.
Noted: 16V
